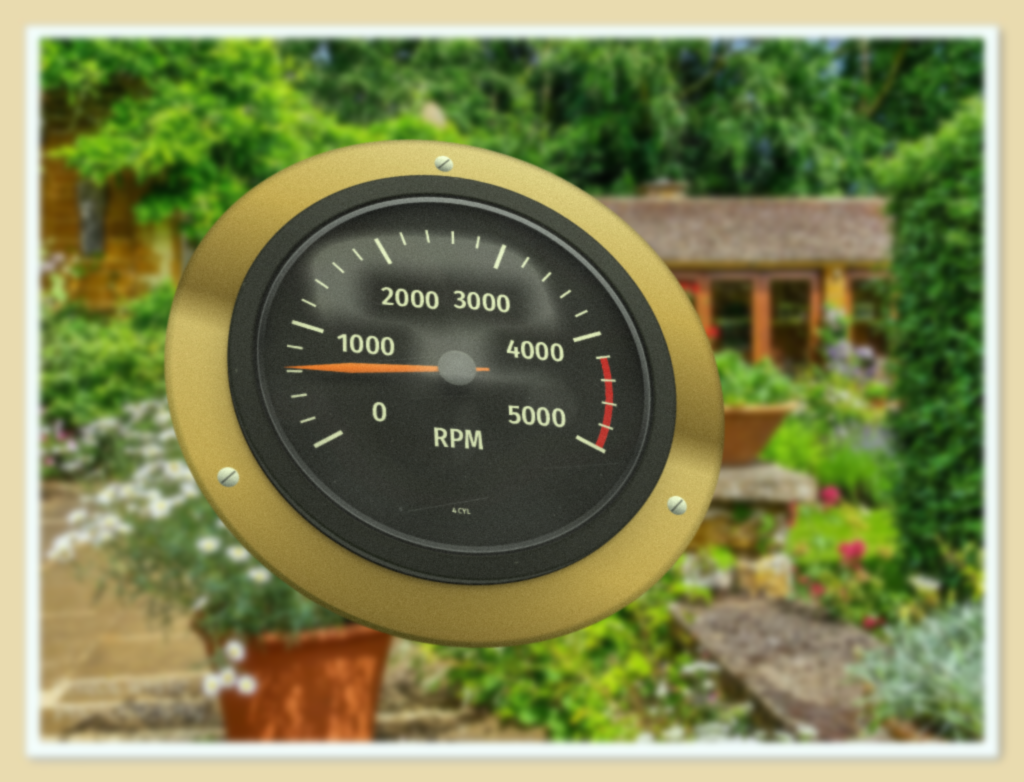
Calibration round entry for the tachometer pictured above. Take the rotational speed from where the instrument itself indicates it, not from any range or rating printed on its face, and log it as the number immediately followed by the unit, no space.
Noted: 600rpm
